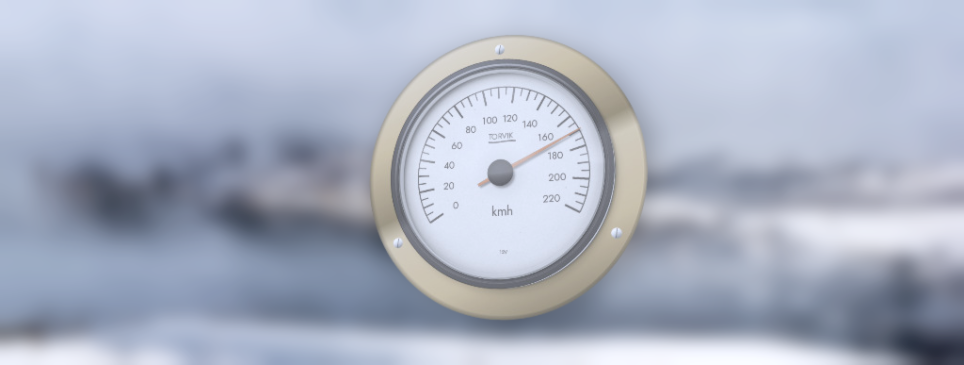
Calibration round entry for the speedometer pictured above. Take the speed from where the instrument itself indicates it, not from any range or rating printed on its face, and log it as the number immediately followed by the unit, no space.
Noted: 170km/h
